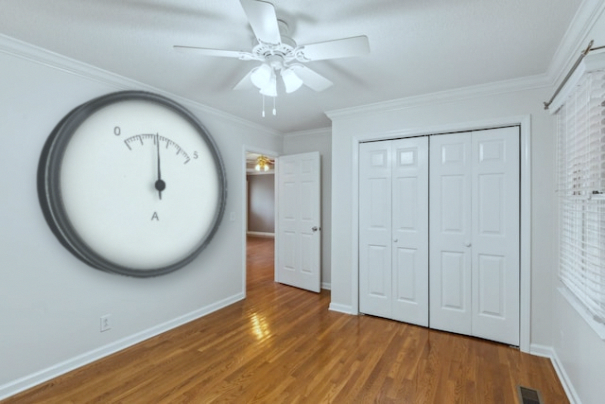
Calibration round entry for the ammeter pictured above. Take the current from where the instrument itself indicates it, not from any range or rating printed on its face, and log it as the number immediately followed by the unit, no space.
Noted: 2A
